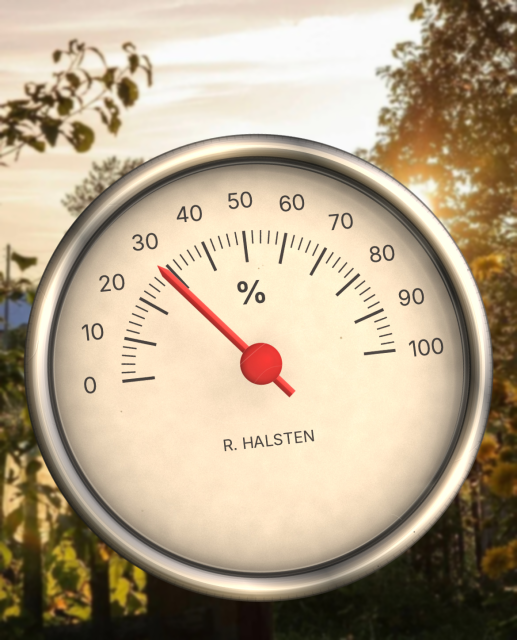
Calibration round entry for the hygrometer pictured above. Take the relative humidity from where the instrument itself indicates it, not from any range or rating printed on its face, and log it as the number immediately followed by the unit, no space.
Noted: 28%
